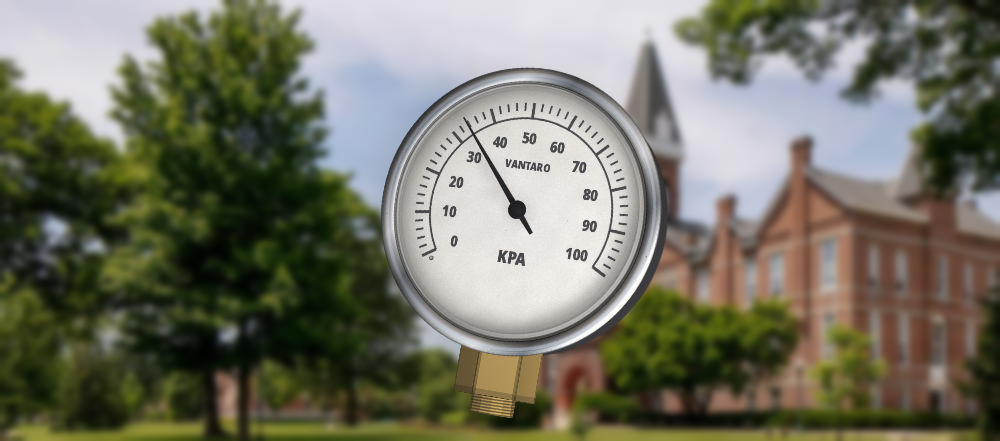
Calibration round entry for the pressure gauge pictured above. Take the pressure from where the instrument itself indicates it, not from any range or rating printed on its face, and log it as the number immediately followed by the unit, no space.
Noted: 34kPa
